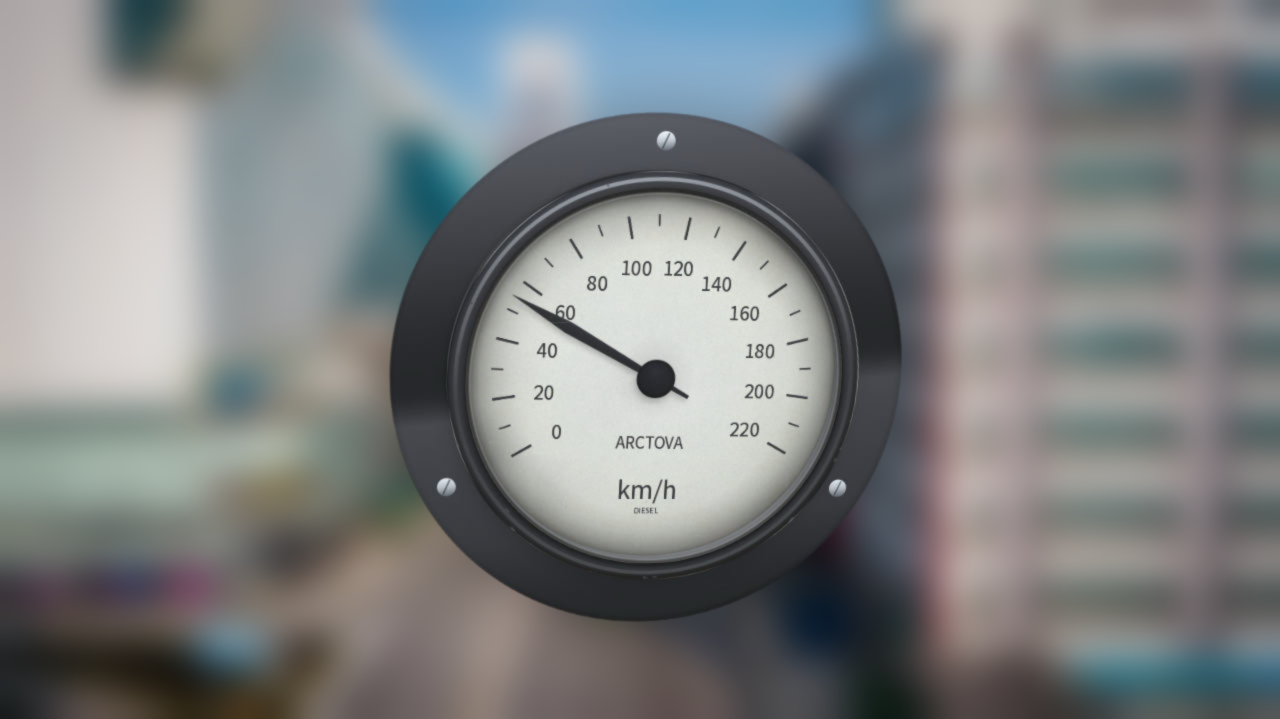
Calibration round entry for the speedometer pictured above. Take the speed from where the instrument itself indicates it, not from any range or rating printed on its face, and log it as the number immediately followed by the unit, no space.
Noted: 55km/h
